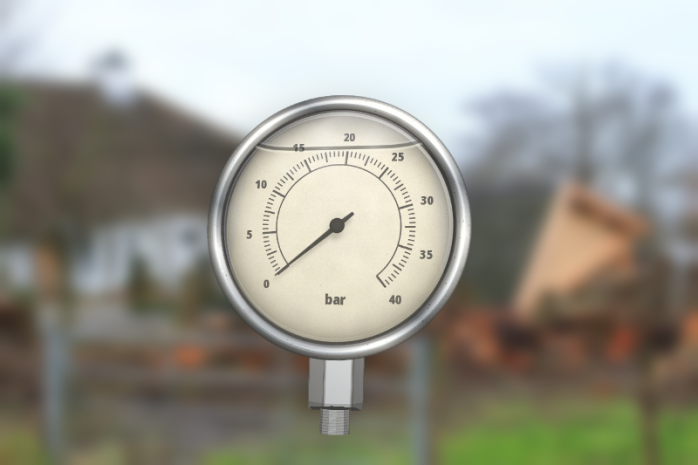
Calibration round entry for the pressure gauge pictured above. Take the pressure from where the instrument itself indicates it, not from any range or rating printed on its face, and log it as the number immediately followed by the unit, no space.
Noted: 0bar
